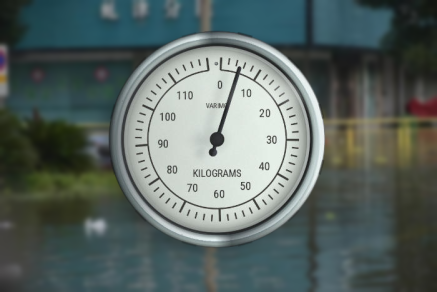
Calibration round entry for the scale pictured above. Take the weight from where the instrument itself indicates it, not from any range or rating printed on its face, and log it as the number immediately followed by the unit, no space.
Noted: 5kg
